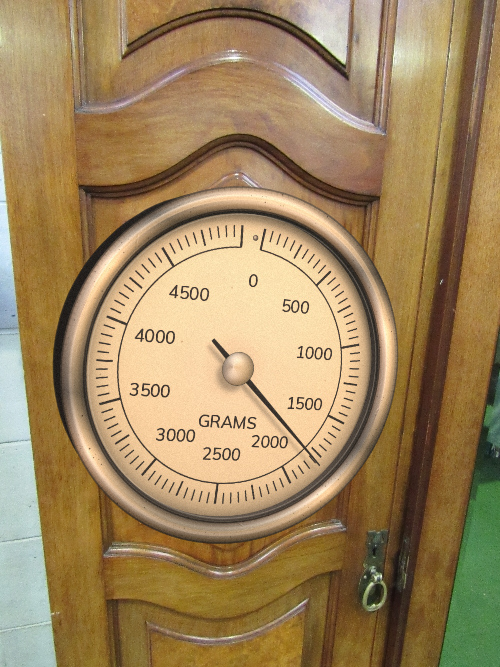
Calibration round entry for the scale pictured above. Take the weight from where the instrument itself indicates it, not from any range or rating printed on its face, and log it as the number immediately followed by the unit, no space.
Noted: 1800g
